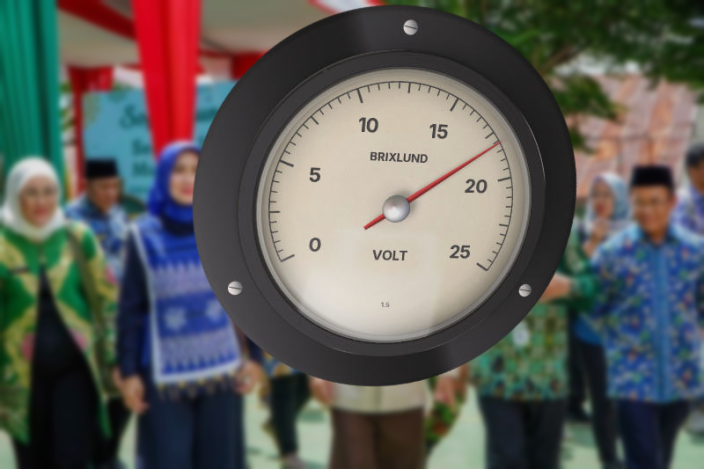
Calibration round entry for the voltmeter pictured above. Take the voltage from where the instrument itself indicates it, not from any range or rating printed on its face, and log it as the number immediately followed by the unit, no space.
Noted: 18V
